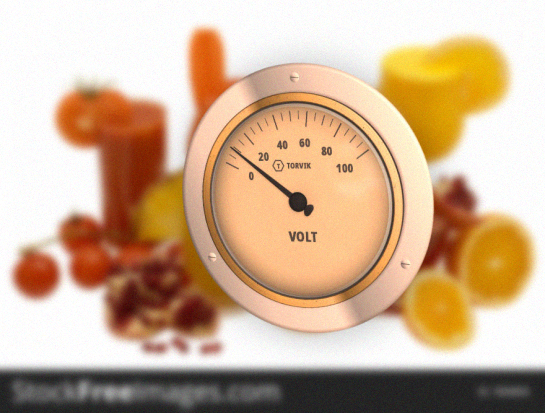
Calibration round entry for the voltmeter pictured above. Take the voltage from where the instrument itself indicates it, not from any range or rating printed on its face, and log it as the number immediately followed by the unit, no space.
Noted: 10V
